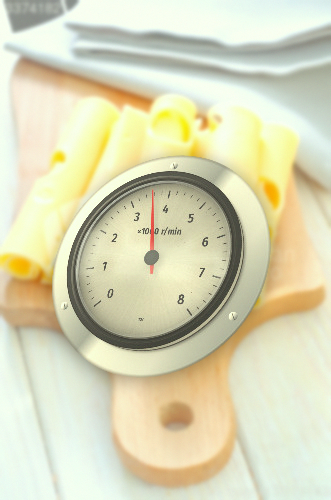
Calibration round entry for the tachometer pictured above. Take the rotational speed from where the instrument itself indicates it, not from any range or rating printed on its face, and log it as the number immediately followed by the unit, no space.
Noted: 3600rpm
